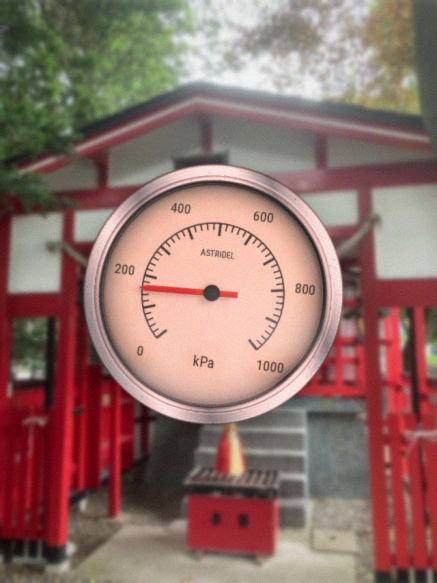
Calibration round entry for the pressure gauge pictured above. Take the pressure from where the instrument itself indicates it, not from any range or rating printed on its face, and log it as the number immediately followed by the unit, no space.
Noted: 160kPa
